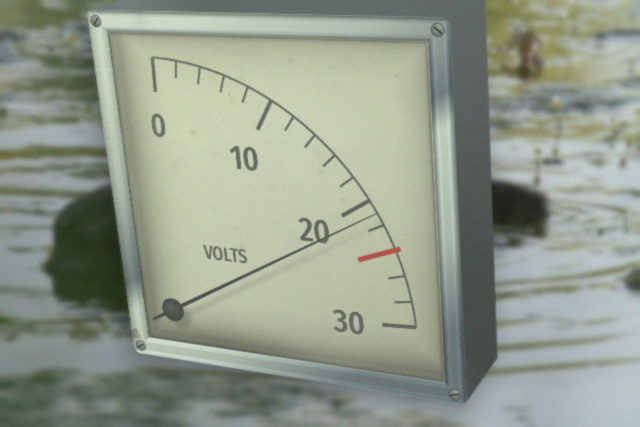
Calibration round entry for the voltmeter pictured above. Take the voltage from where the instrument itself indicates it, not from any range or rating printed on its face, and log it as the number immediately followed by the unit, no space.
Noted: 21V
